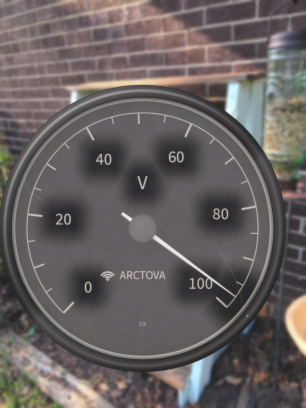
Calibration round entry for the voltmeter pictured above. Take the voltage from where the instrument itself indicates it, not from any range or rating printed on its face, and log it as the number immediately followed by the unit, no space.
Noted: 97.5V
